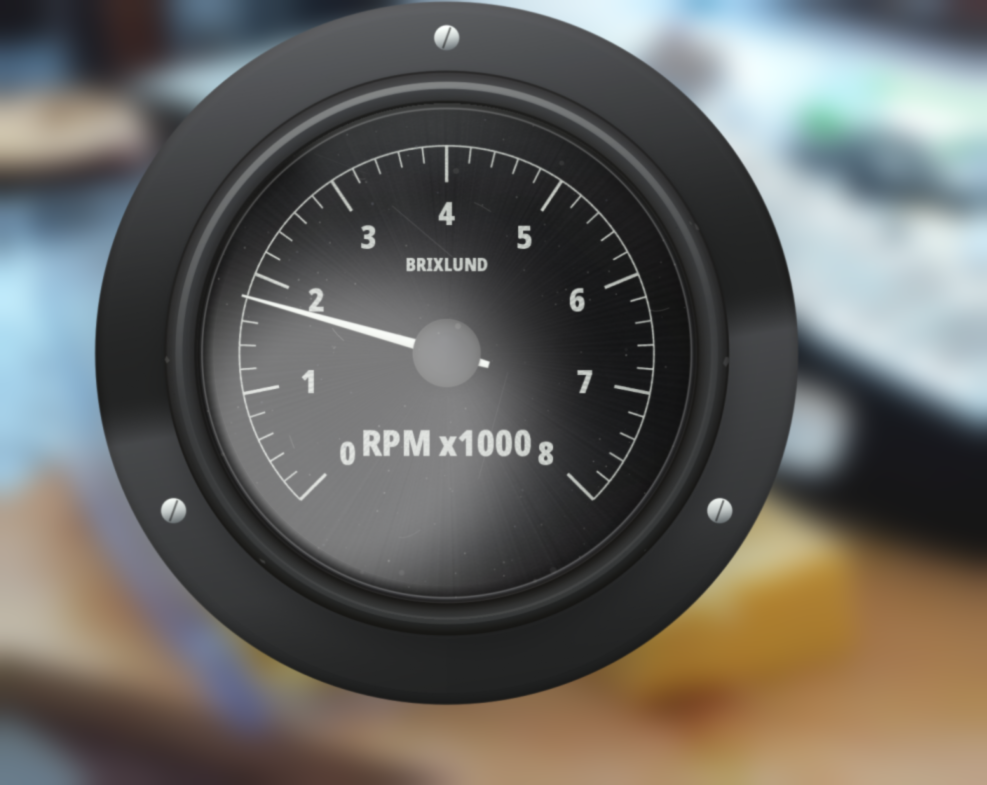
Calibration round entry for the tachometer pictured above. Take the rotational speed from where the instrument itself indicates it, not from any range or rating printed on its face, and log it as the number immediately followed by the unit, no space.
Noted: 1800rpm
